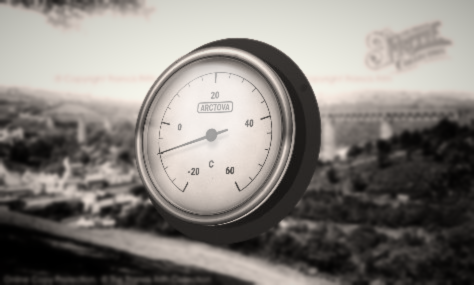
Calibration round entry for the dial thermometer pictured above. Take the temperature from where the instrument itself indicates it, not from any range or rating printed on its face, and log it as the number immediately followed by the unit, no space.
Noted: -8°C
